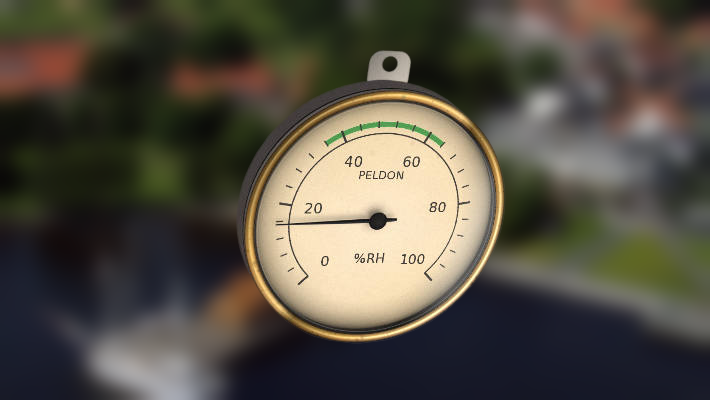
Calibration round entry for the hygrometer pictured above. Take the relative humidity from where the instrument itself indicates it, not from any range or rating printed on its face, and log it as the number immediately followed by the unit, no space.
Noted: 16%
